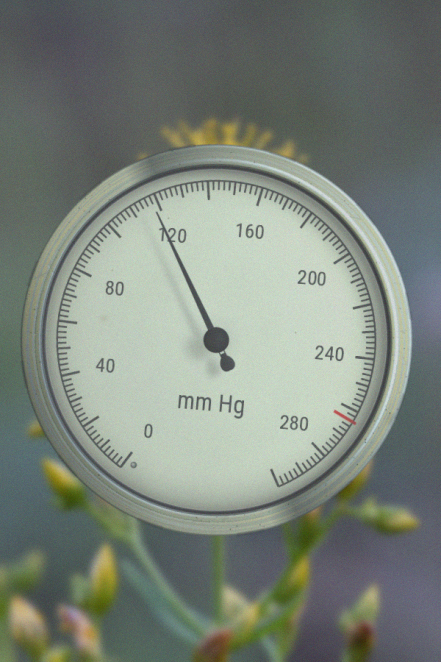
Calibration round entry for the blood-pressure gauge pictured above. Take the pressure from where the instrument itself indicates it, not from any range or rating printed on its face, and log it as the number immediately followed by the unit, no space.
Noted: 118mmHg
